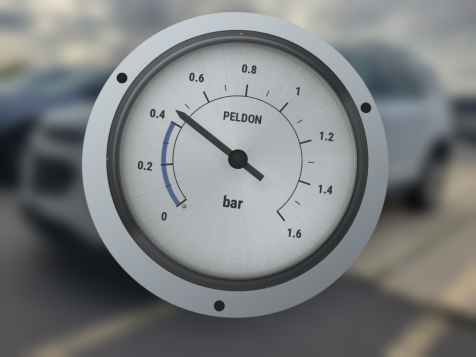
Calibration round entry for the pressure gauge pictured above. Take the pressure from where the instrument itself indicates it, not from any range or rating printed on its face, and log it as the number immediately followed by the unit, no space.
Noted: 0.45bar
